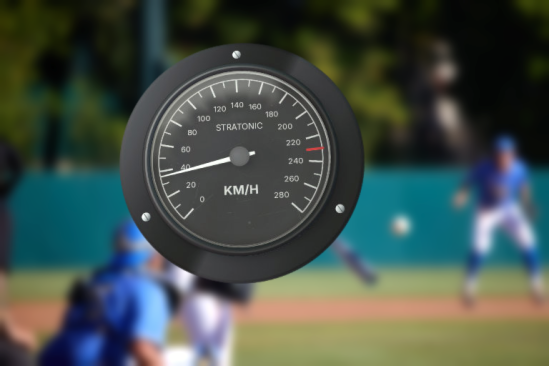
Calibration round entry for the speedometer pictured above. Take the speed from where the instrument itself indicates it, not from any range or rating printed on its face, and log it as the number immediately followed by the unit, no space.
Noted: 35km/h
